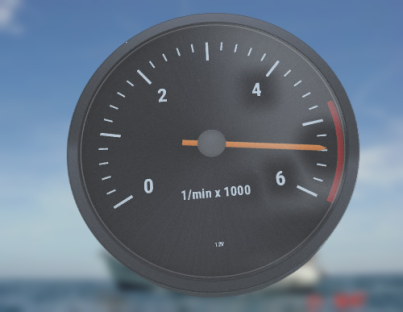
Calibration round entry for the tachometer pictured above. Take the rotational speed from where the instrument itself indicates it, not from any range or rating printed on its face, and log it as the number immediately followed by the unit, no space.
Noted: 5400rpm
